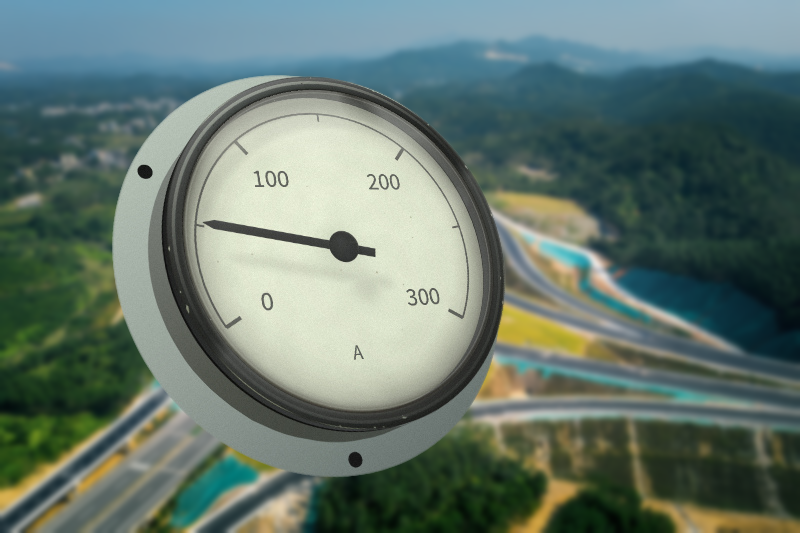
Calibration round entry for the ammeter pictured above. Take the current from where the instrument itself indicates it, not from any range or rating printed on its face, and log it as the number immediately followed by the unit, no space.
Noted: 50A
